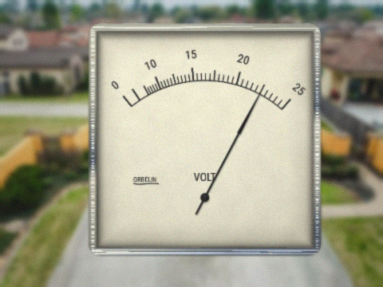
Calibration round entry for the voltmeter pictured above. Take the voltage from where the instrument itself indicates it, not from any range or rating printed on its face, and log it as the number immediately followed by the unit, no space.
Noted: 22.5V
